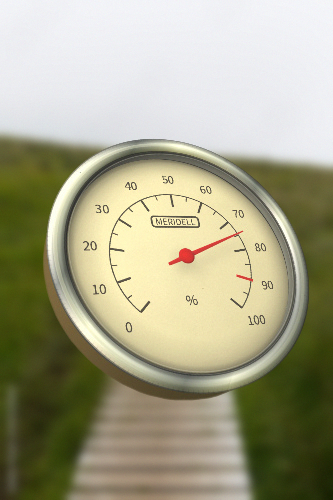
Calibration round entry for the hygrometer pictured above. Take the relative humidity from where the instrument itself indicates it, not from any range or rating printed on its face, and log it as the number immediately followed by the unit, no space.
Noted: 75%
